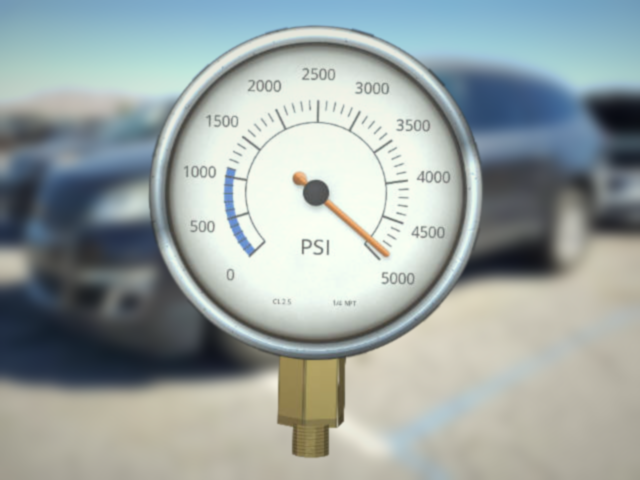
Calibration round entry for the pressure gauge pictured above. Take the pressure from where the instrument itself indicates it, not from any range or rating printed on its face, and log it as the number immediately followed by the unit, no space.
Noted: 4900psi
